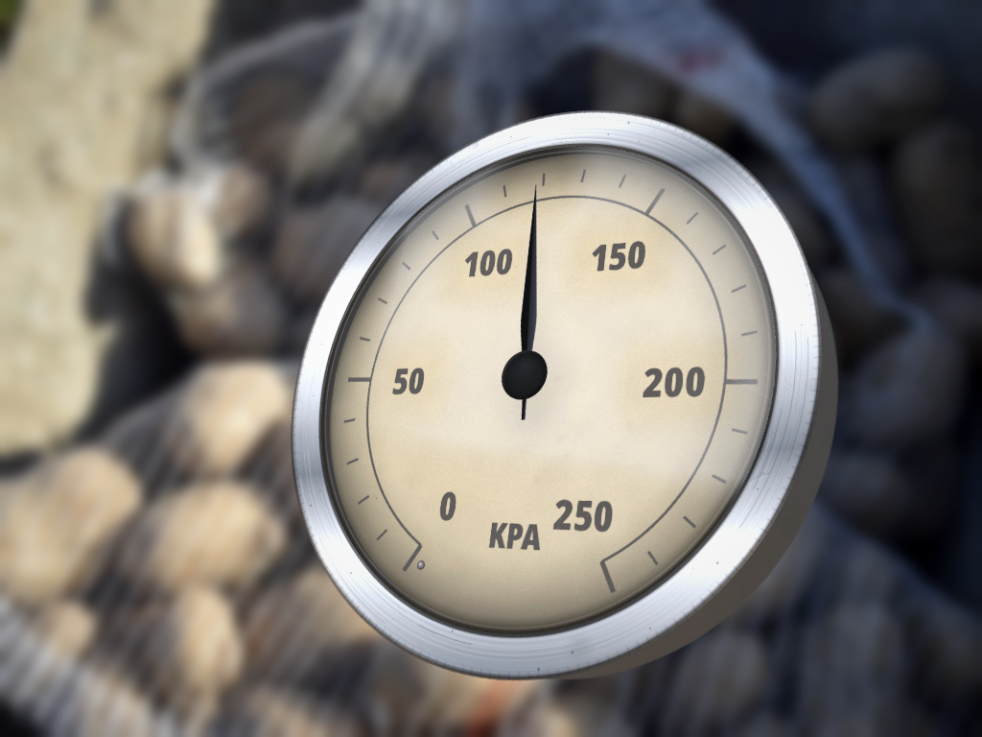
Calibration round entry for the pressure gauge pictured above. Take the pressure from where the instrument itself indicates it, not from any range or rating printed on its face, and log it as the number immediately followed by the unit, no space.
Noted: 120kPa
